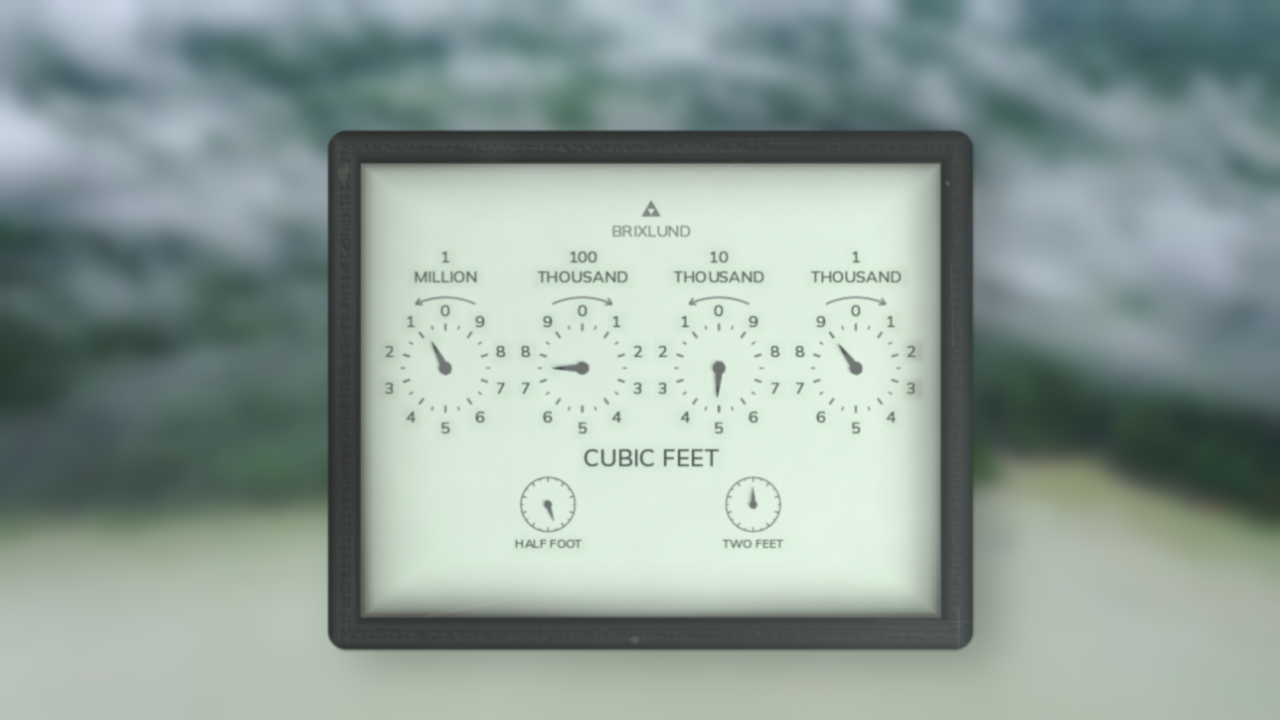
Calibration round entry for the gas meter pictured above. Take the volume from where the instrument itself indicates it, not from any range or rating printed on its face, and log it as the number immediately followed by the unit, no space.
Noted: 74900ft³
